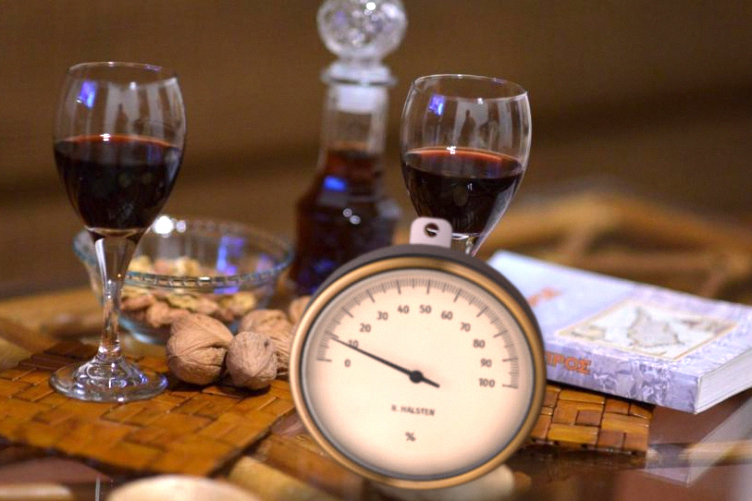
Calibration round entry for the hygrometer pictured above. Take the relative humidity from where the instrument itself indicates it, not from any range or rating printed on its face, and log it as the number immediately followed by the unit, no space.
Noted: 10%
